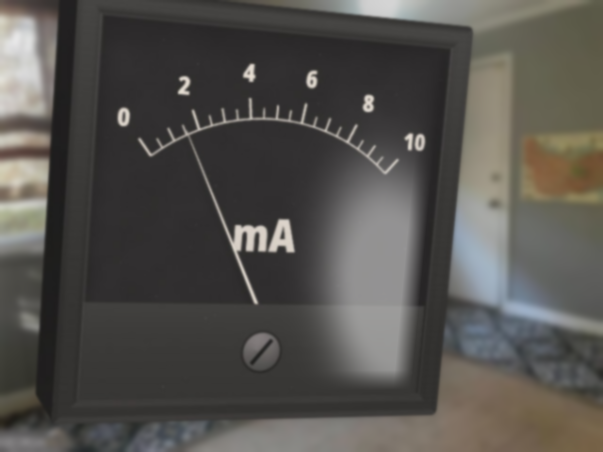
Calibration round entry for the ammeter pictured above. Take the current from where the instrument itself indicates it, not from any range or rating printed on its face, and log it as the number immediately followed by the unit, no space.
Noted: 1.5mA
